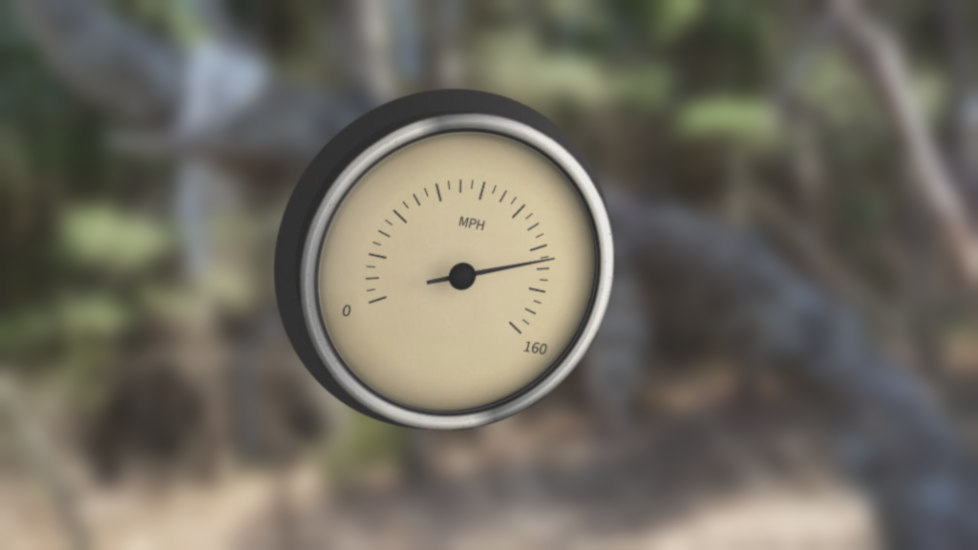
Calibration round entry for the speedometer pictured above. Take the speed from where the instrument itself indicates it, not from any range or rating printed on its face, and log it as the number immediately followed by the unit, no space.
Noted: 125mph
